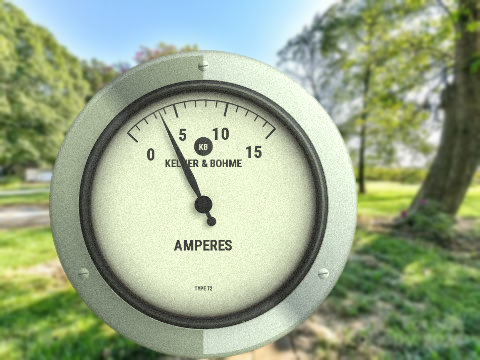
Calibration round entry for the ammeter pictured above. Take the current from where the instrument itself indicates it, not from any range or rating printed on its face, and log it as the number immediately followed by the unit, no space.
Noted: 3.5A
